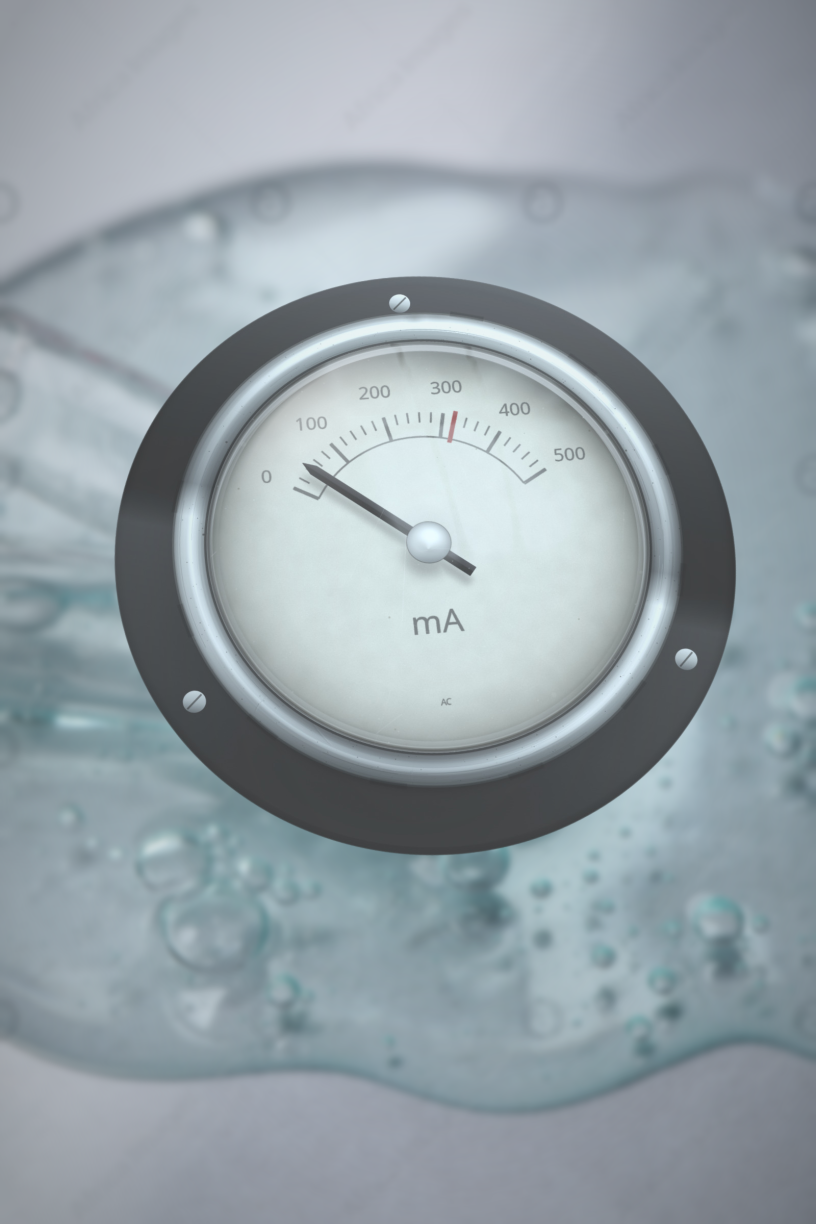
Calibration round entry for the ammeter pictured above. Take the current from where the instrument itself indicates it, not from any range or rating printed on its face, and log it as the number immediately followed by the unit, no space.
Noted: 40mA
